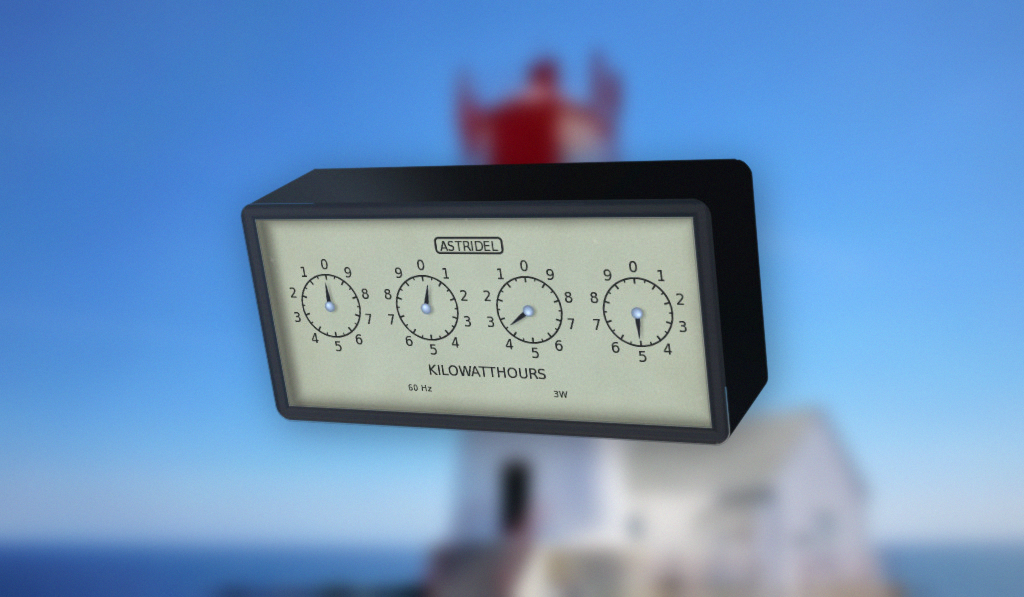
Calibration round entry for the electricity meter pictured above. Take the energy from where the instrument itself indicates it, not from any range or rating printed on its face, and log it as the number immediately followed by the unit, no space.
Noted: 35kWh
